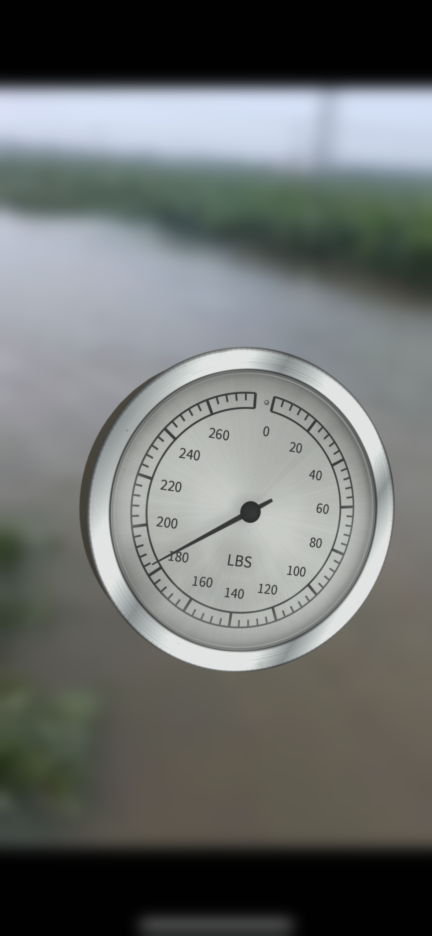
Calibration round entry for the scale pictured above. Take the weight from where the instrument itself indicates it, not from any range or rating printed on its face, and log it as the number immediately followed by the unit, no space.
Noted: 184lb
